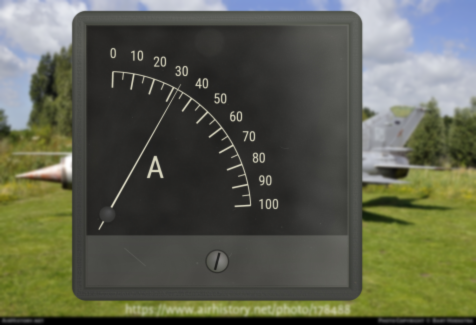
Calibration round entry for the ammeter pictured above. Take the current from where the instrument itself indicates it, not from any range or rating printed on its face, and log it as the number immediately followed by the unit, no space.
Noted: 32.5A
